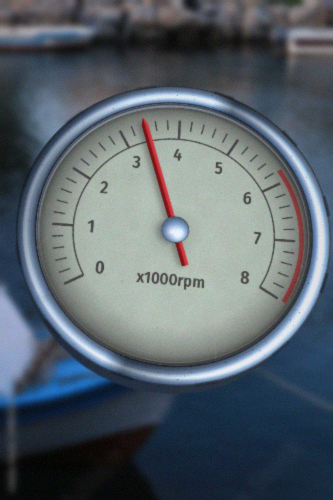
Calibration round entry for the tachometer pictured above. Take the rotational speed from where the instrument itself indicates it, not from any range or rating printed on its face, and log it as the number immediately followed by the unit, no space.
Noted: 3400rpm
